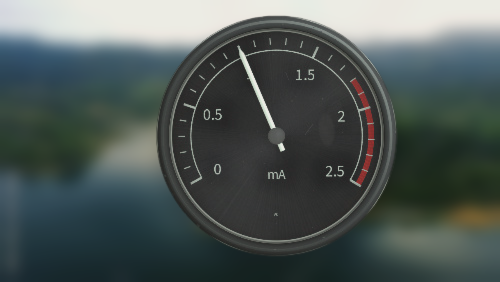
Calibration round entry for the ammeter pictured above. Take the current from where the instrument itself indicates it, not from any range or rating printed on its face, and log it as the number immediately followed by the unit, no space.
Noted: 1mA
